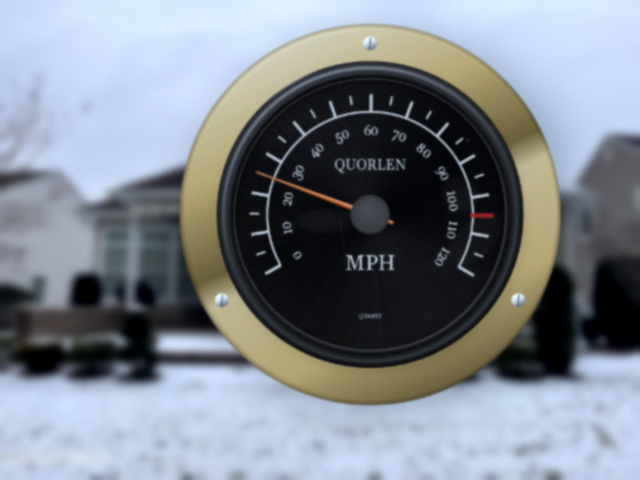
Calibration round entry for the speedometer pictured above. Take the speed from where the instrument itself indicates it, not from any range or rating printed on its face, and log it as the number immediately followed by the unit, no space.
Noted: 25mph
